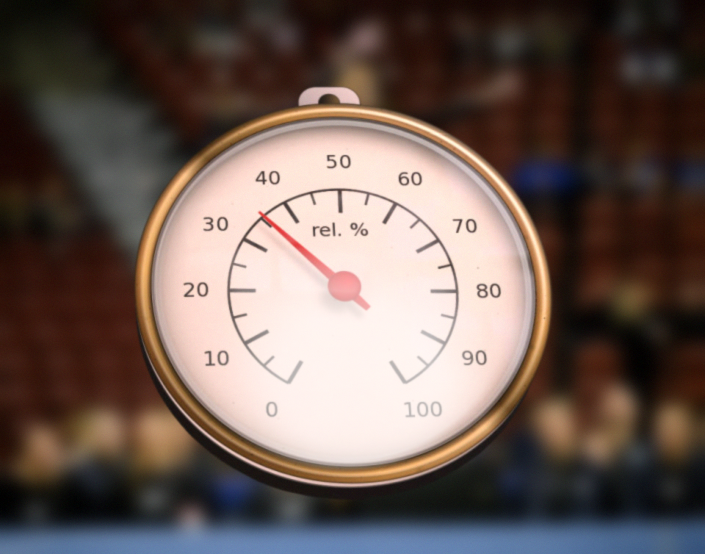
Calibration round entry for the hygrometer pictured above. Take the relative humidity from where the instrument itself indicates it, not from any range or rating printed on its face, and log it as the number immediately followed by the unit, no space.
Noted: 35%
